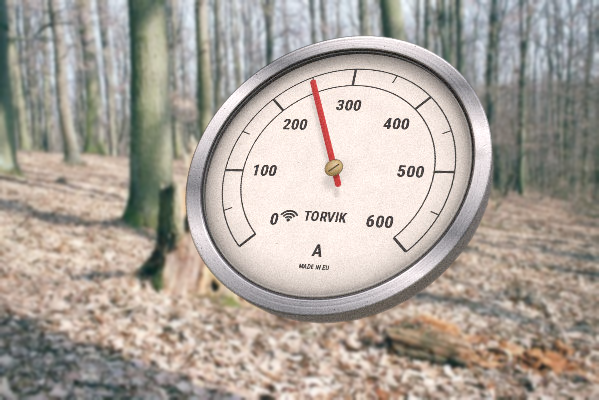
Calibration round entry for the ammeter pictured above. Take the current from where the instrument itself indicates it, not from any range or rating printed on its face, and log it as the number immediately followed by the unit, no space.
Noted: 250A
